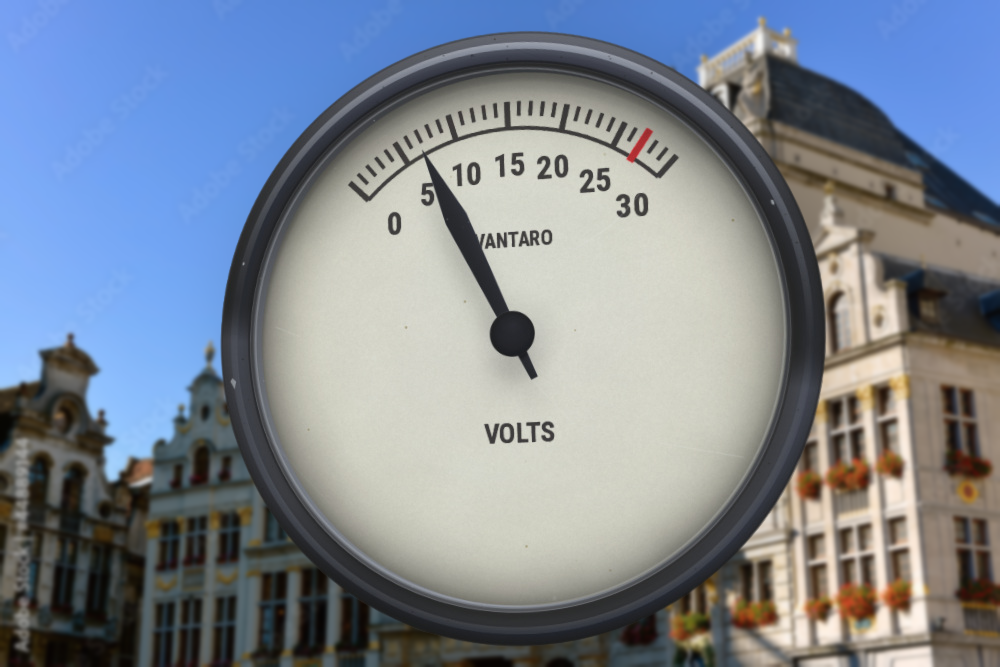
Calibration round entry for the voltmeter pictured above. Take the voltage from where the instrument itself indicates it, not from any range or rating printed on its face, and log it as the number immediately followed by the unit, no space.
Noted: 7V
